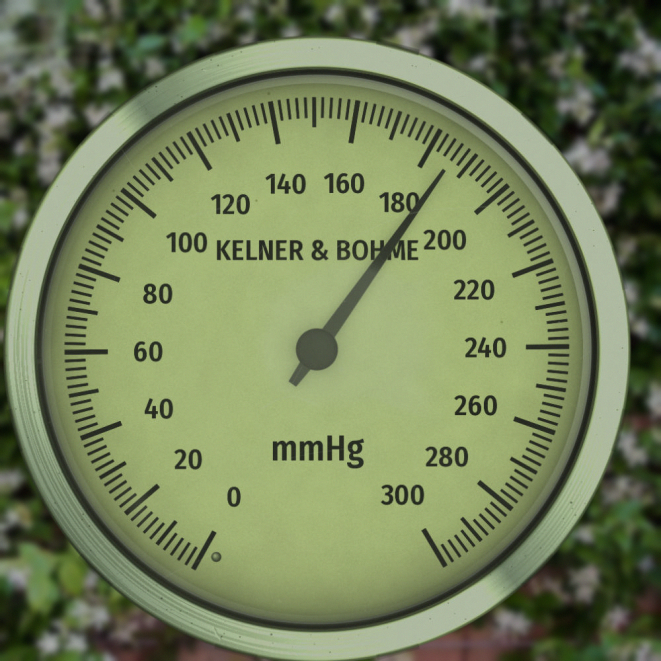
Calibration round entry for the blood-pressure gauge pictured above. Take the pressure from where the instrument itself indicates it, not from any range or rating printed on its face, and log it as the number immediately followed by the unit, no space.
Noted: 186mmHg
